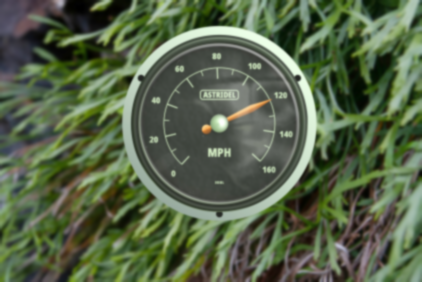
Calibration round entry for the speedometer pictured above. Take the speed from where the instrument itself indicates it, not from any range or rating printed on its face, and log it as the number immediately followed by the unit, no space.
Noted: 120mph
